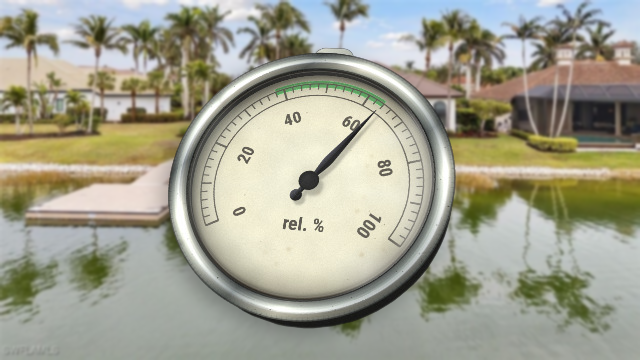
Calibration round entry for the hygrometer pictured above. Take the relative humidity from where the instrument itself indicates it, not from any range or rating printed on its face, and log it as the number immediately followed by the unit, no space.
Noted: 64%
